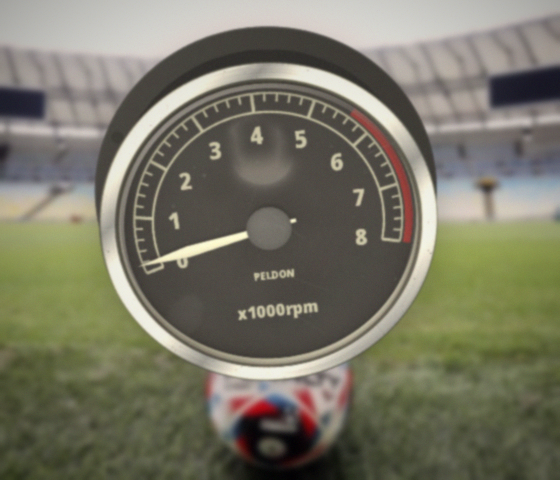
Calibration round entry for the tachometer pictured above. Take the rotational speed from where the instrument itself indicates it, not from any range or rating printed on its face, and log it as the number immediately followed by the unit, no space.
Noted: 200rpm
